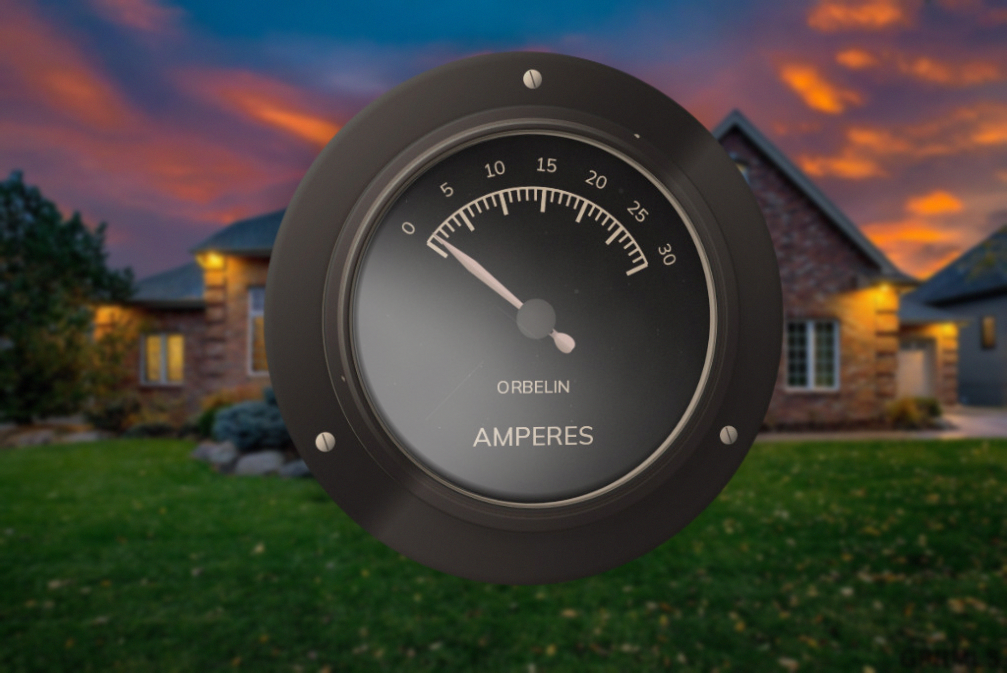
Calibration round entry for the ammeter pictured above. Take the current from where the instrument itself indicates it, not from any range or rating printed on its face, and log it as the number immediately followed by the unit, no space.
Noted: 1A
